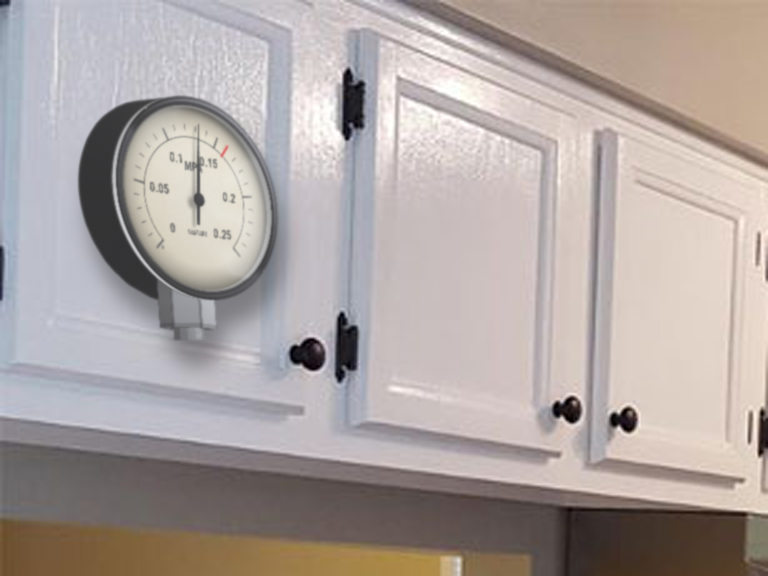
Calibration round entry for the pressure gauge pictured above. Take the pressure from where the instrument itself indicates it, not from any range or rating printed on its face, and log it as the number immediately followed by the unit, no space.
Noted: 0.13MPa
